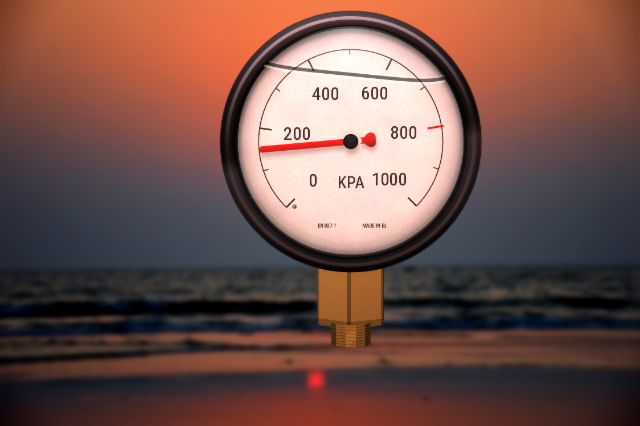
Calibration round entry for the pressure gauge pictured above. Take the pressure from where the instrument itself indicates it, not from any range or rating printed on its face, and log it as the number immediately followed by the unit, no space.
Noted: 150kPa
